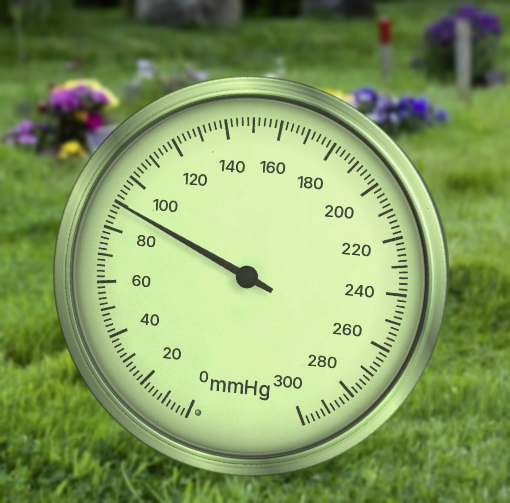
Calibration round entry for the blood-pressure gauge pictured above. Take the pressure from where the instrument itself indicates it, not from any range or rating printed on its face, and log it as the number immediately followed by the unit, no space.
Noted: 90mmHg
